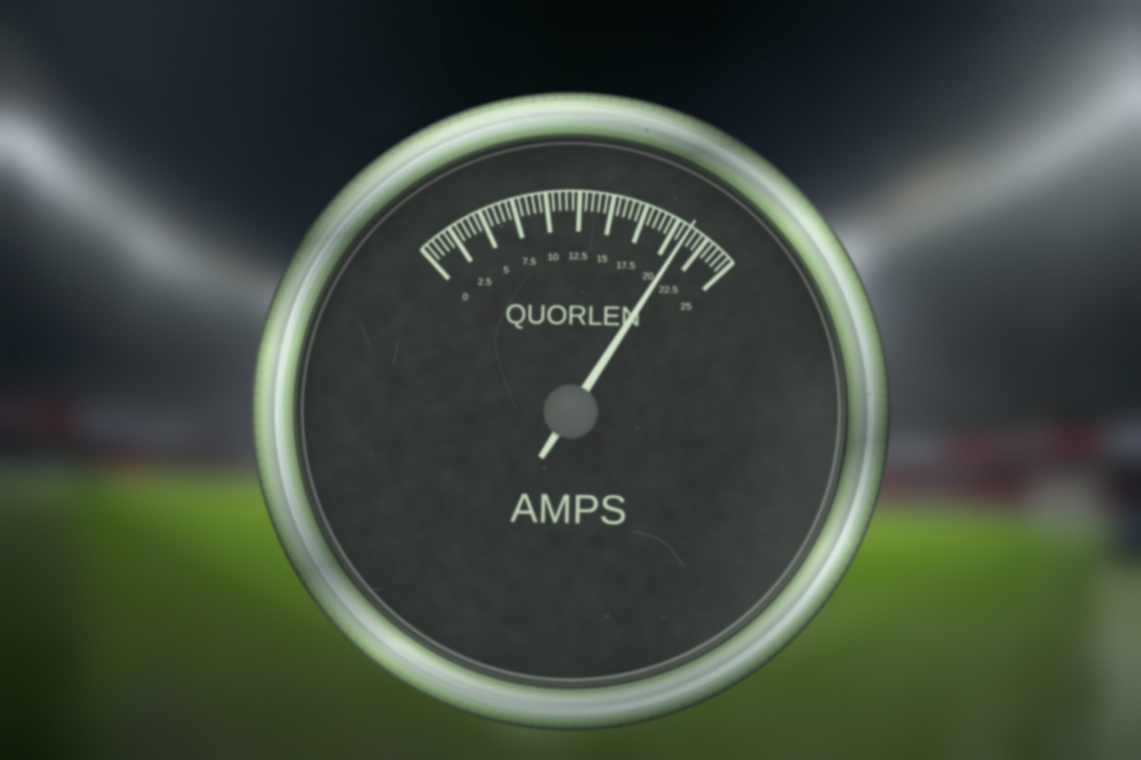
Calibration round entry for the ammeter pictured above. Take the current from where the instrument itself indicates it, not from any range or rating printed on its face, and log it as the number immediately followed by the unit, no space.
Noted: 21A
